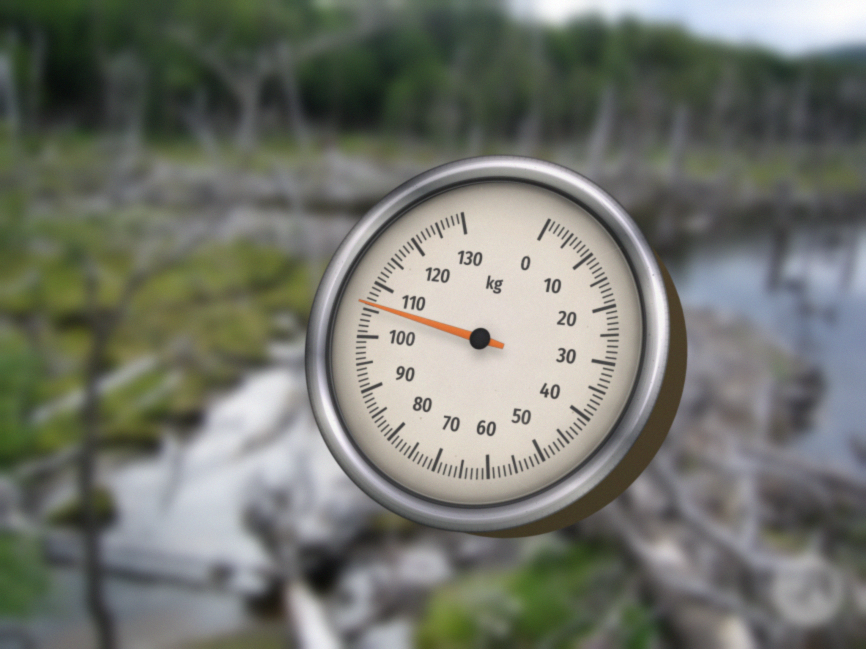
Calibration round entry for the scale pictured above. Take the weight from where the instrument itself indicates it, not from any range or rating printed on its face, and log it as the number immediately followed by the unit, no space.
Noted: 106kg
